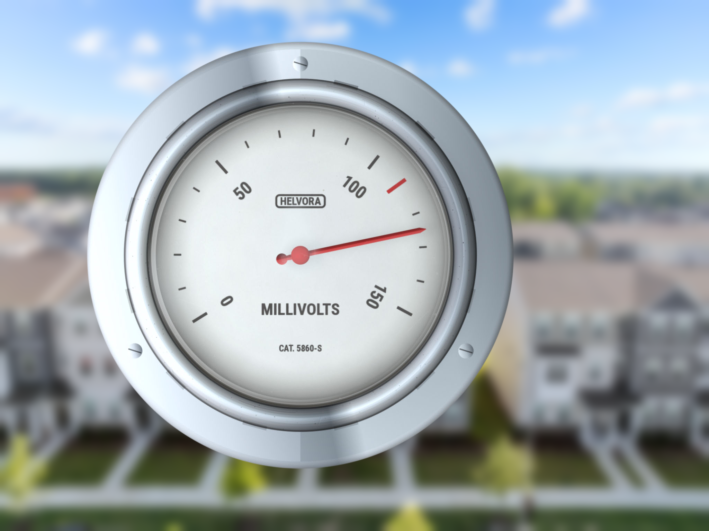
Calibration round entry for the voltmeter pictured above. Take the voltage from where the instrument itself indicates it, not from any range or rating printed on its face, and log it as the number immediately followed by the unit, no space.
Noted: 125mV
